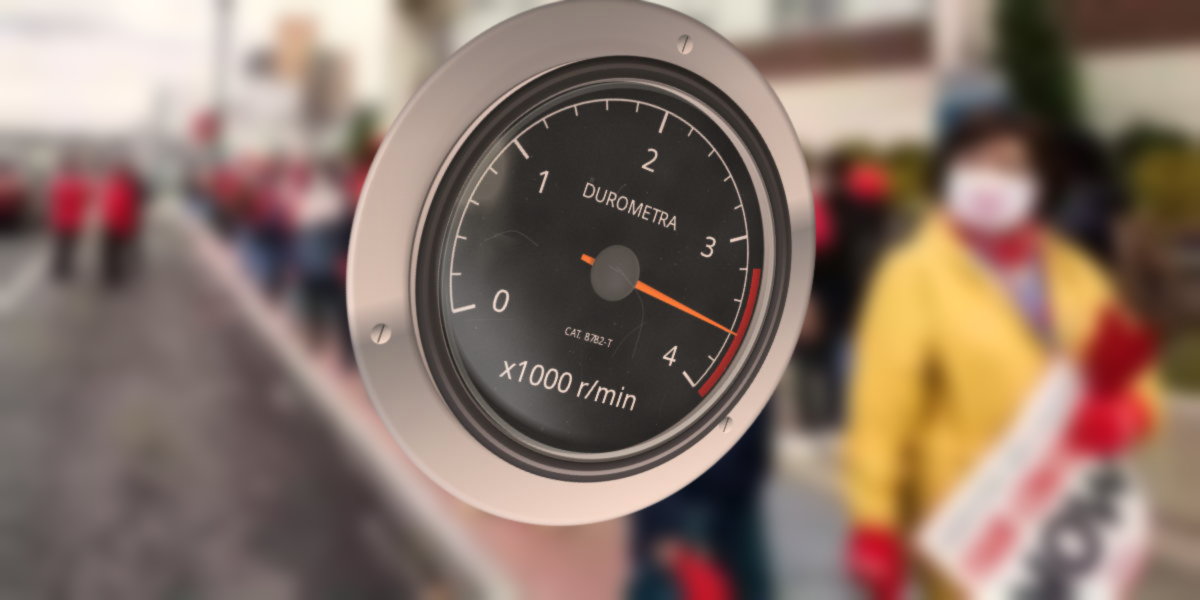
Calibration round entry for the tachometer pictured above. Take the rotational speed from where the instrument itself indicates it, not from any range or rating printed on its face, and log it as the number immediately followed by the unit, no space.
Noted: 3600rpm
